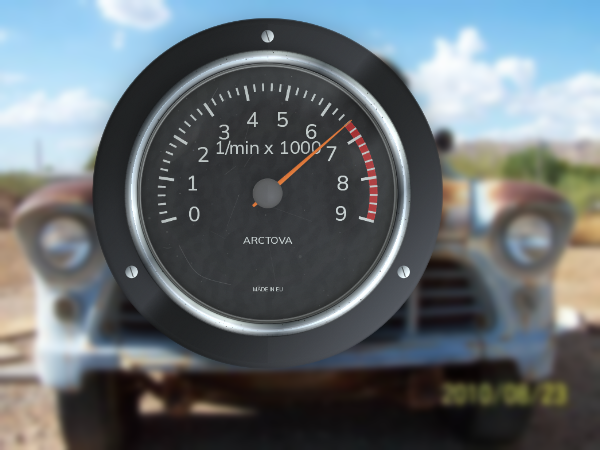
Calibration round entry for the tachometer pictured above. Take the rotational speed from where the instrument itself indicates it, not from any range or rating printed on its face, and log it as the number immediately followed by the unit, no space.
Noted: 6600rpm
